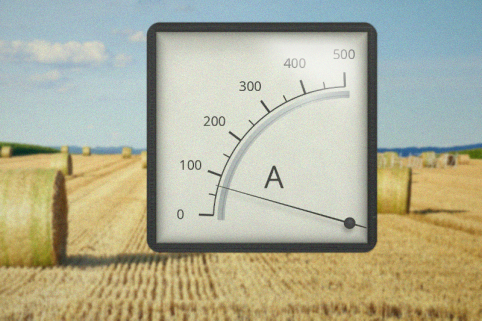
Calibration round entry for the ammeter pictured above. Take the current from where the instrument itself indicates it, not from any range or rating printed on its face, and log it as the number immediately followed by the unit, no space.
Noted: 75A
